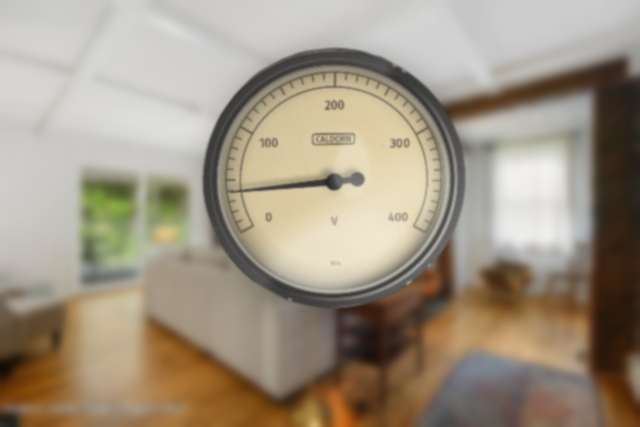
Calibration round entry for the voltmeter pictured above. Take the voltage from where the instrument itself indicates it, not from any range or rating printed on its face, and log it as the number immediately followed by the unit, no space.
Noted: 40V
